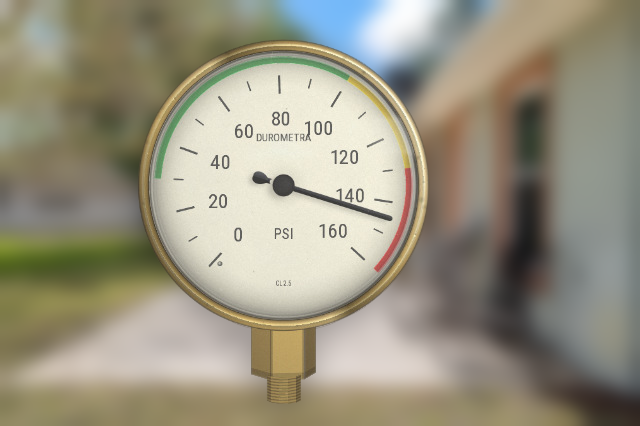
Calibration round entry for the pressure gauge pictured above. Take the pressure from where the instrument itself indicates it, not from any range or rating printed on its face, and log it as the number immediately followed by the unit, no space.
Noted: 145psi
